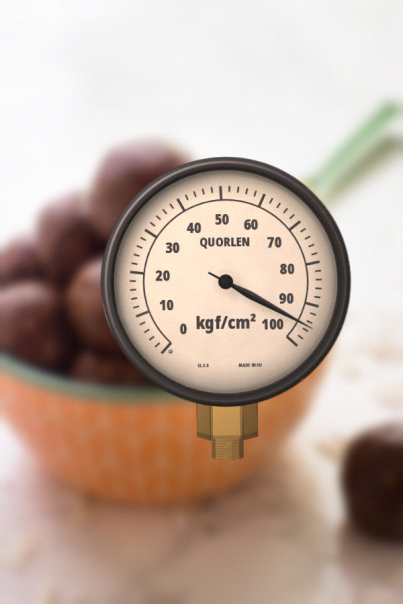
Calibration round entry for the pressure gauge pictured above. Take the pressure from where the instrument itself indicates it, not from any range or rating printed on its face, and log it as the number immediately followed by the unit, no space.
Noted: 95kg/cm²
